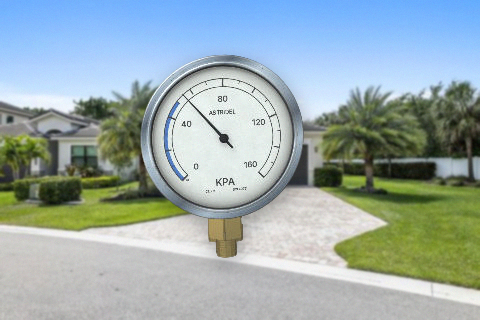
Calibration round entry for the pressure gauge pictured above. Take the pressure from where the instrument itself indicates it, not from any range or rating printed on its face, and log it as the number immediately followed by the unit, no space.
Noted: 55kPa
